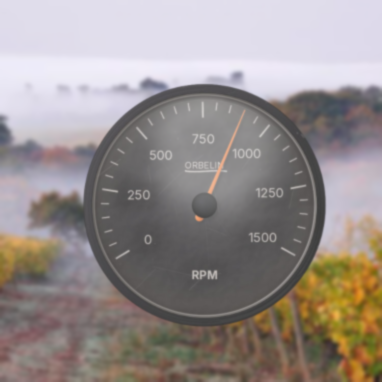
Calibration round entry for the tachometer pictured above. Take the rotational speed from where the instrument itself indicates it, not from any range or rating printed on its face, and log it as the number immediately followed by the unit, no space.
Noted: 900rpm
